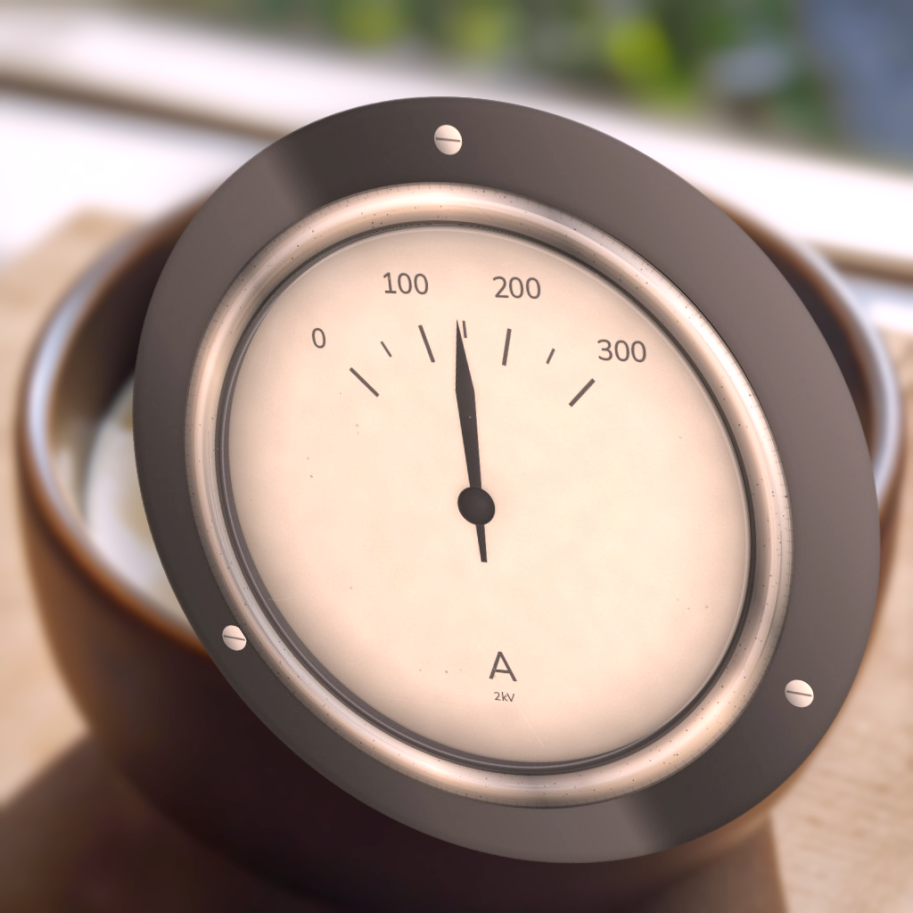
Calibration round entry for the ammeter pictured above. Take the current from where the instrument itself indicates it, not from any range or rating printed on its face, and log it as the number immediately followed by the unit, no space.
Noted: 150A
